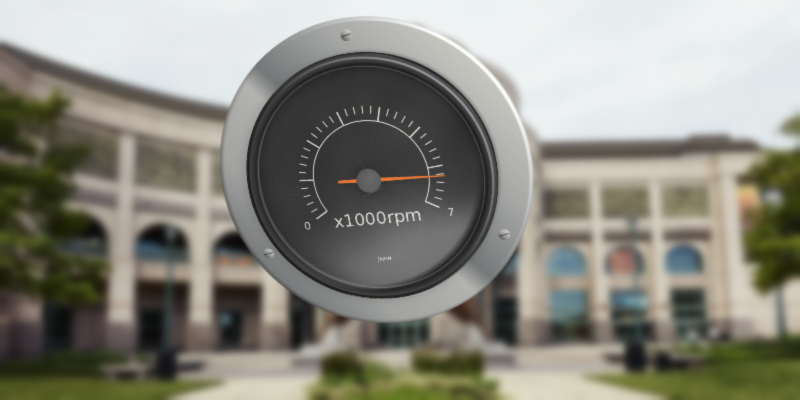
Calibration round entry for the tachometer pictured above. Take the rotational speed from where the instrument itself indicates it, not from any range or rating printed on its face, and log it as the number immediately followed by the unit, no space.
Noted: 6200rpm
